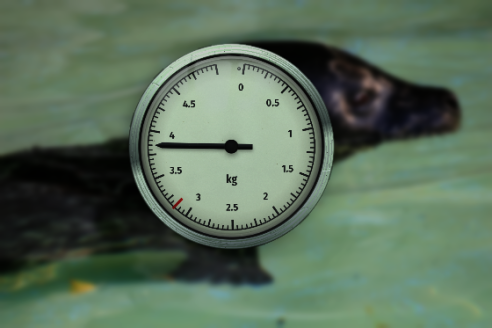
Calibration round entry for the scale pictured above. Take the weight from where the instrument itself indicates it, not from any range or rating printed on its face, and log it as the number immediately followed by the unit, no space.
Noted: 3.85kg
